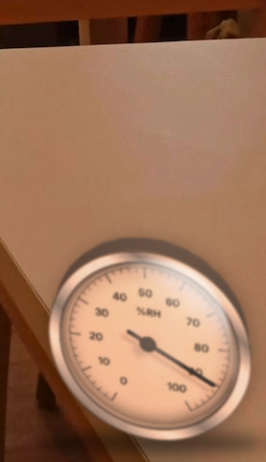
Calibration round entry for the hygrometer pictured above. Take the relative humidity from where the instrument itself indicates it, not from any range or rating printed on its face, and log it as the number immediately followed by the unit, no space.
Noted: 90%
